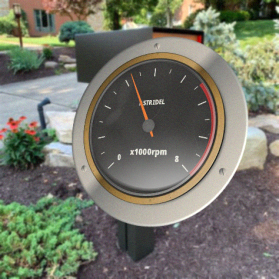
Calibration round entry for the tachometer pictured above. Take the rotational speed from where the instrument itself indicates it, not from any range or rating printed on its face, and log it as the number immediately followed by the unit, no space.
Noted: 3250rpm
